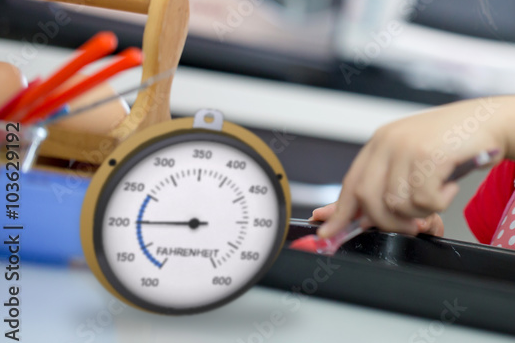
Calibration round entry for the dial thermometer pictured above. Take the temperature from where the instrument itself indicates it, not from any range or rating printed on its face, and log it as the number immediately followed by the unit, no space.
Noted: 200°F
